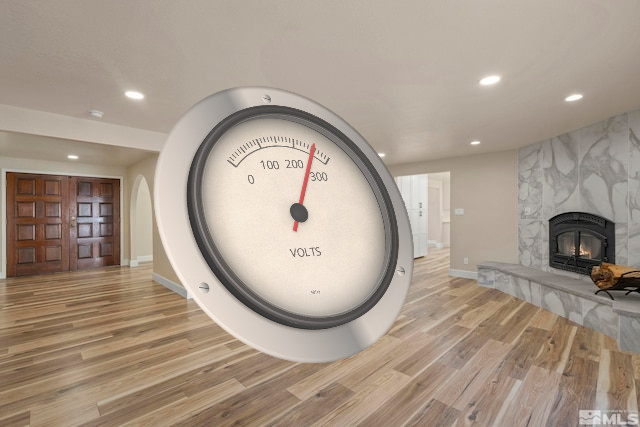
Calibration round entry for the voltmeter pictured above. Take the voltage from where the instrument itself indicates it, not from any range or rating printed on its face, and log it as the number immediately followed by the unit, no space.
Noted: 250V
